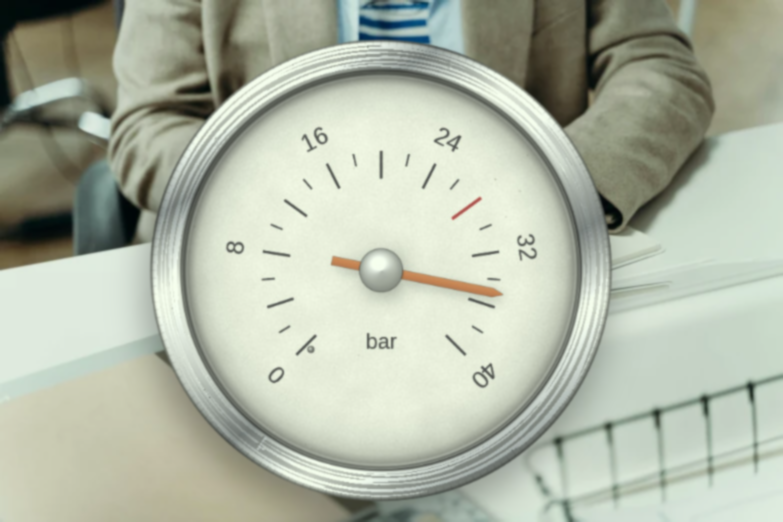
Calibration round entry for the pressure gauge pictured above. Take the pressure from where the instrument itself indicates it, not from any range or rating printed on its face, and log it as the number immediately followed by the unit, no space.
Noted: 35bar
